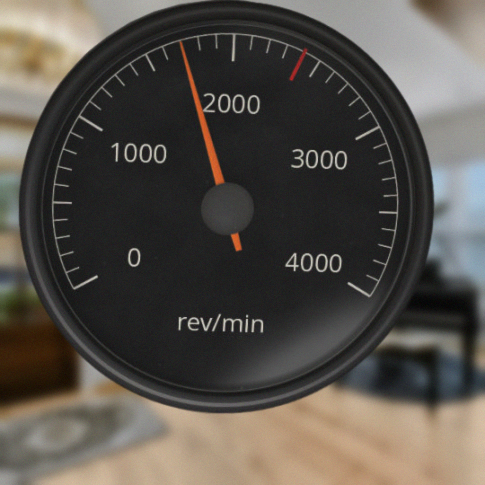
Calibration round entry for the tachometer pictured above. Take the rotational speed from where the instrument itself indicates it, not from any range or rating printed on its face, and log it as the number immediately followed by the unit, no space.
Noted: 1700rpm
